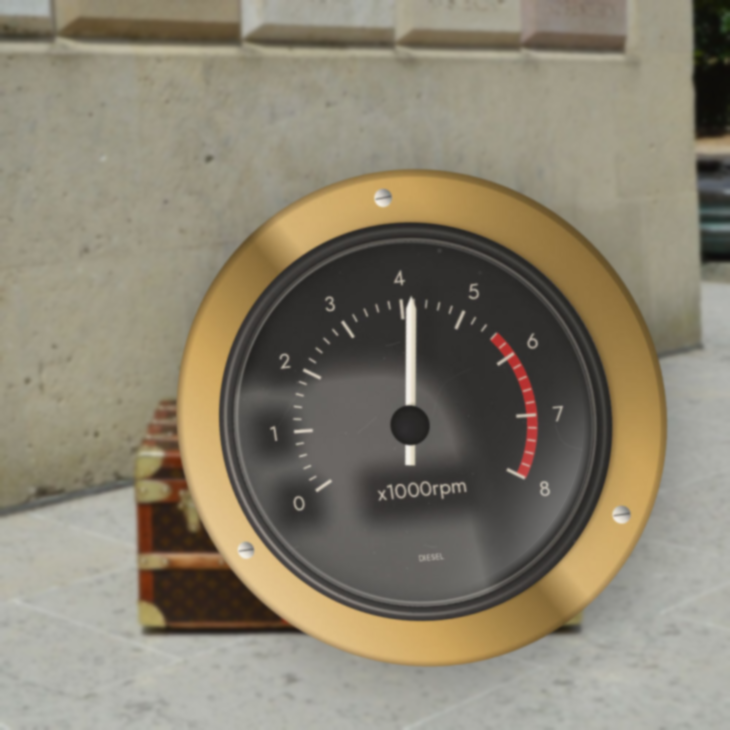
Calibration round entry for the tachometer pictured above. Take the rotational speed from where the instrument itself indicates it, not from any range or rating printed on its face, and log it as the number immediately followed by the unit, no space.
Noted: 4200rpm
